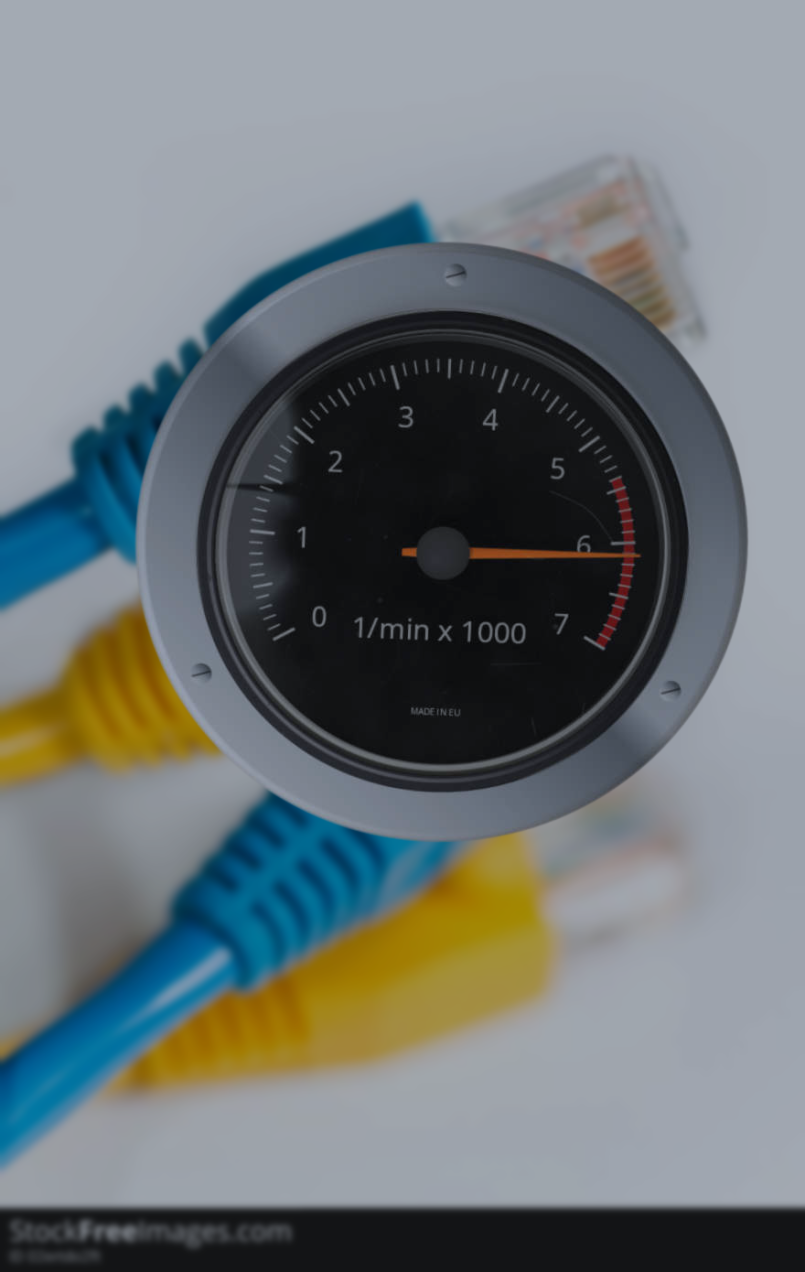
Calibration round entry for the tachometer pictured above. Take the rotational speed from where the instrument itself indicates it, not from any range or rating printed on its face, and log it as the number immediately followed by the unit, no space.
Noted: 6100rpm
